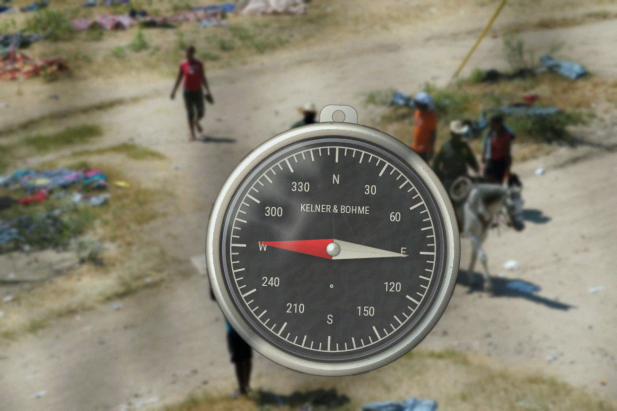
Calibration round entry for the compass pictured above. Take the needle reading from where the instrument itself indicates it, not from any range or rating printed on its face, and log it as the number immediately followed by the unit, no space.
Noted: 272.5°
